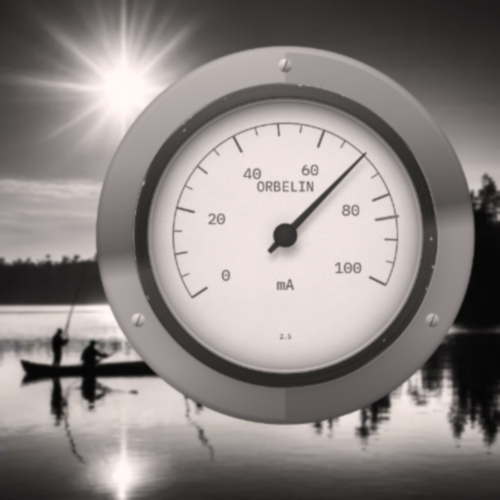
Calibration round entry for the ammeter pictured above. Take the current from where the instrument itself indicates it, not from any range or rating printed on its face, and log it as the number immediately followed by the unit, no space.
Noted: 70mA
